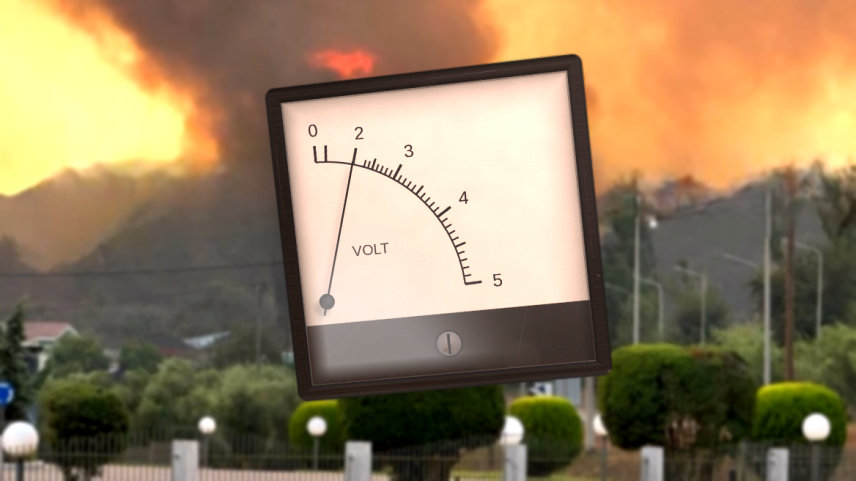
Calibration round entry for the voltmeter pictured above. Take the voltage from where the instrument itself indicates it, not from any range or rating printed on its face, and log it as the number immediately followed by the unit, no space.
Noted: 2V
